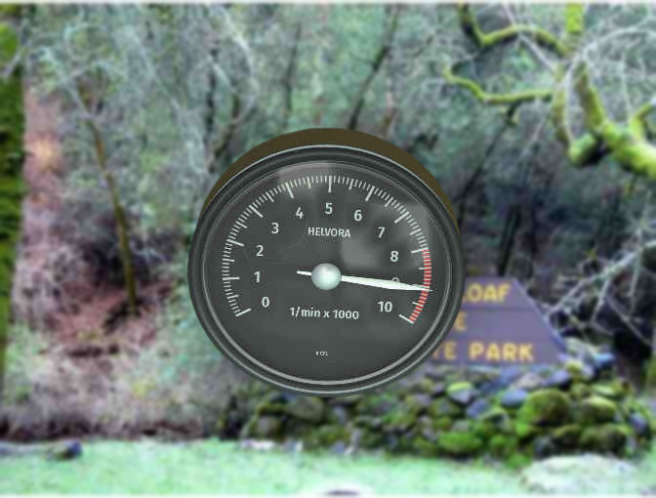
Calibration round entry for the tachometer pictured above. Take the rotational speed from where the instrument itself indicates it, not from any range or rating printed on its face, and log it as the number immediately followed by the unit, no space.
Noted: 9000rpm
